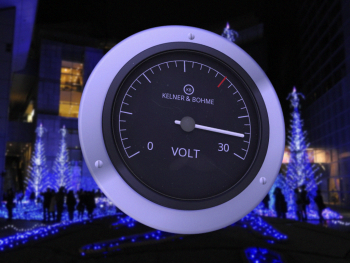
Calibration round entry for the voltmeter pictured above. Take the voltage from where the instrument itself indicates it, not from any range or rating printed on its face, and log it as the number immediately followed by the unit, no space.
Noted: 27.5V
